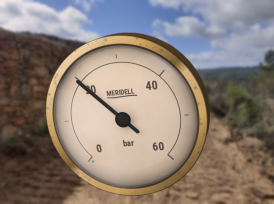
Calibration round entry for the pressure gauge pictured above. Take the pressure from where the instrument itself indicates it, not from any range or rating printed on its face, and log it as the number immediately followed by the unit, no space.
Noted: 20bar
